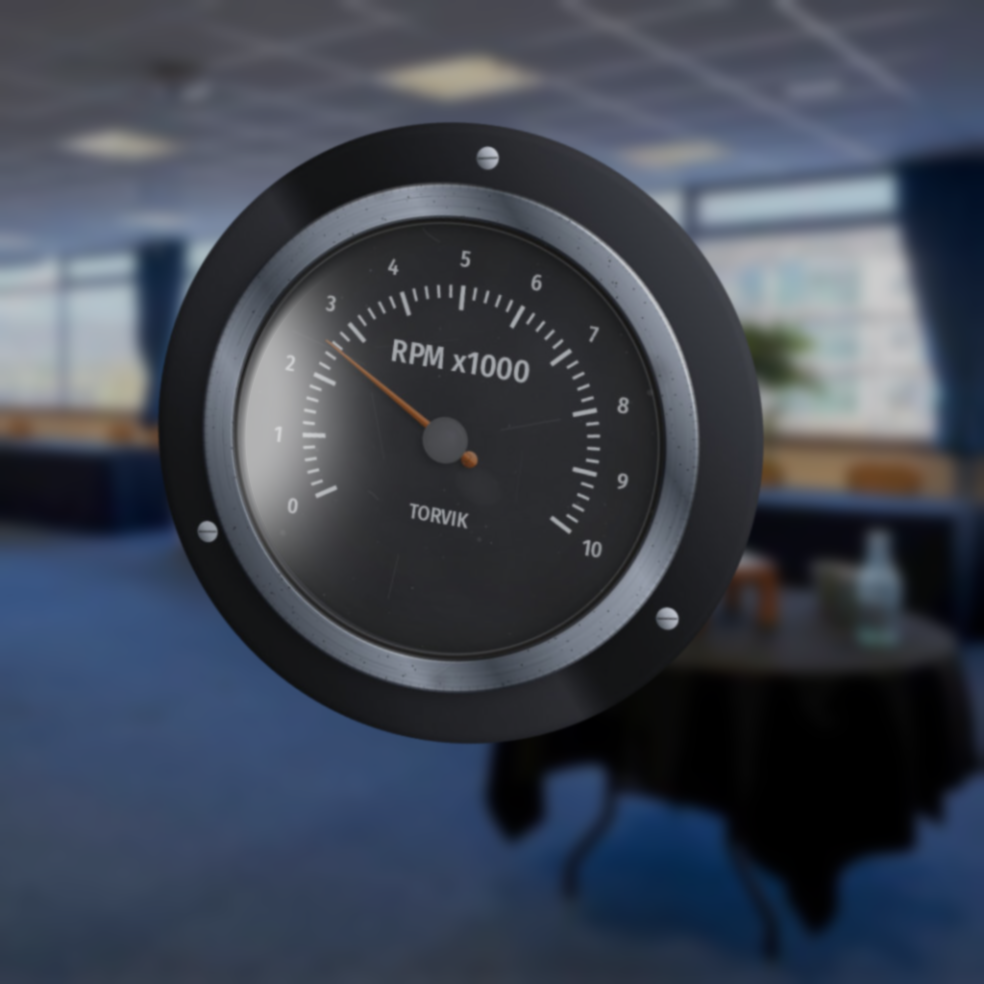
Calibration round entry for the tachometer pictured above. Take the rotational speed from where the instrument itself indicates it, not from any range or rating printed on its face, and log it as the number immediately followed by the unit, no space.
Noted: 2600rpm
